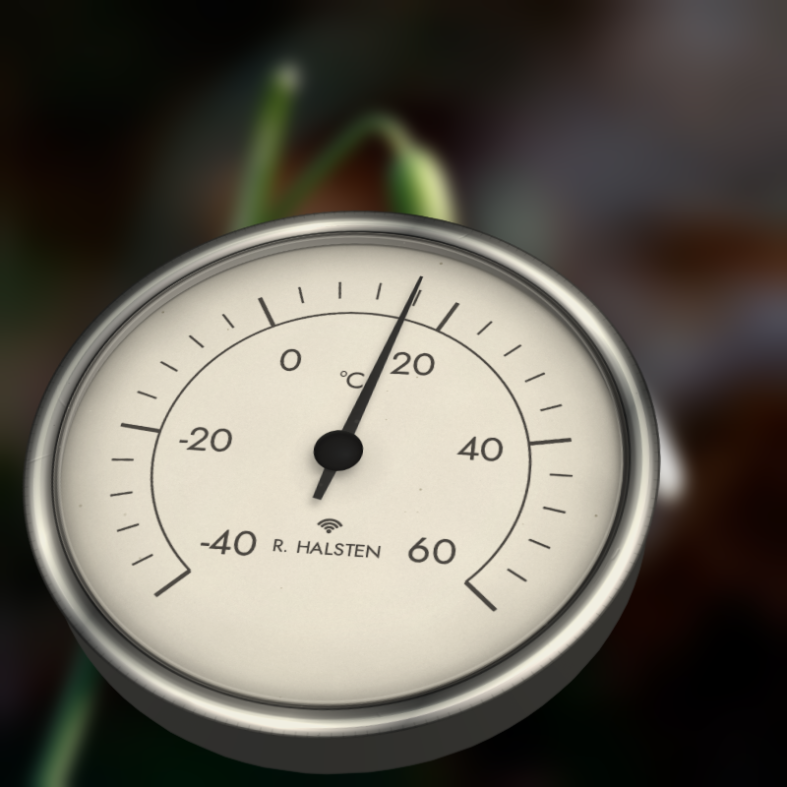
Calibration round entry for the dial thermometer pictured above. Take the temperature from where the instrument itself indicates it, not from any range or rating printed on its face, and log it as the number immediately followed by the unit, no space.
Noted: 16°C
